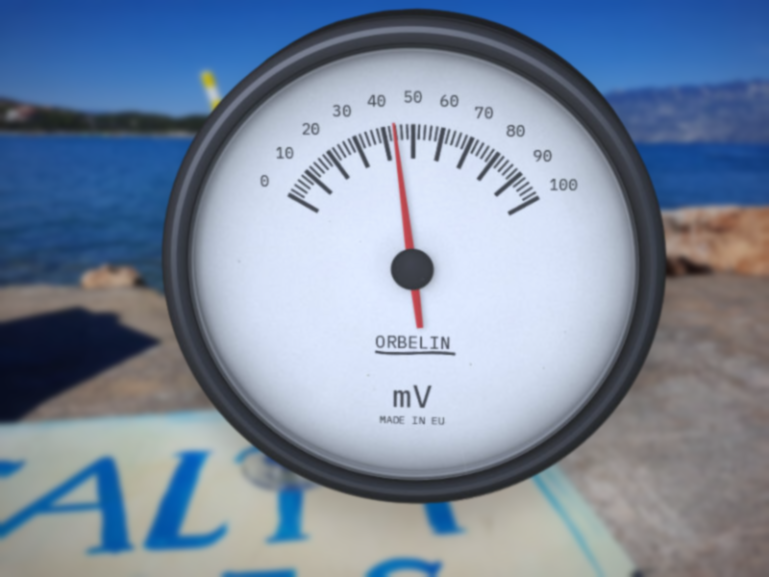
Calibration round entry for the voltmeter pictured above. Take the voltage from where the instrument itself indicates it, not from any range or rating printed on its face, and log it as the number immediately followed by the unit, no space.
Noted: 44mV
